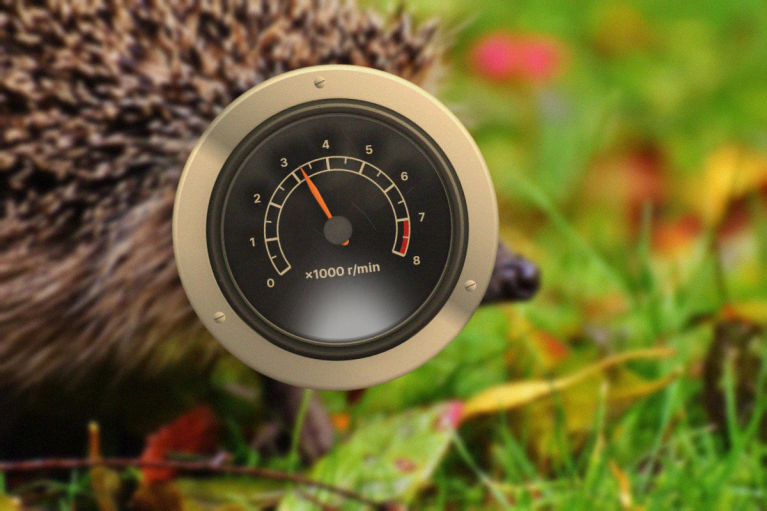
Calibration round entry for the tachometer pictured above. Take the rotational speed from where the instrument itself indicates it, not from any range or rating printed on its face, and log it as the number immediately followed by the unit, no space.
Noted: 3250rpm
